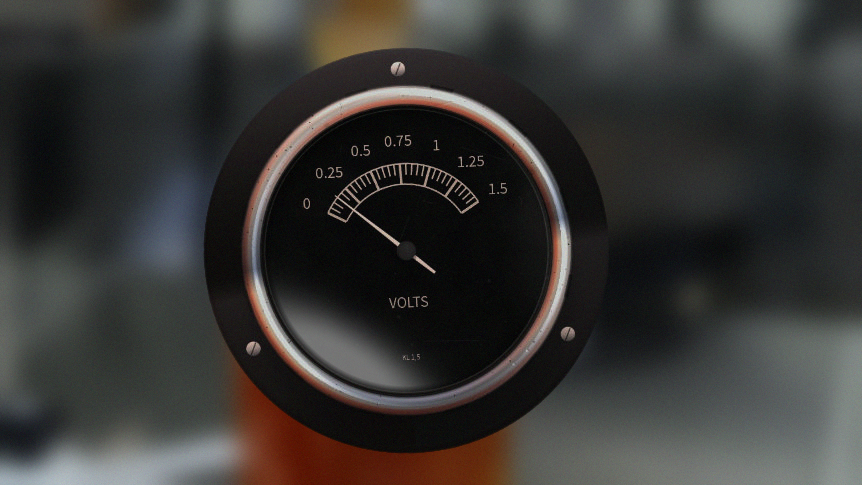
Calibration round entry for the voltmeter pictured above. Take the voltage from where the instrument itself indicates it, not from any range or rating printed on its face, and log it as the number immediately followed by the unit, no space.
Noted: 0.15V
